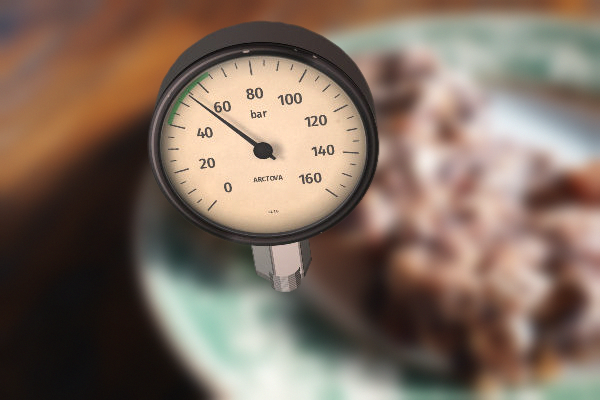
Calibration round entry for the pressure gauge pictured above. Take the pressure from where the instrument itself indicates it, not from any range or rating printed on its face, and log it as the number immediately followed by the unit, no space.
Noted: 55bar
